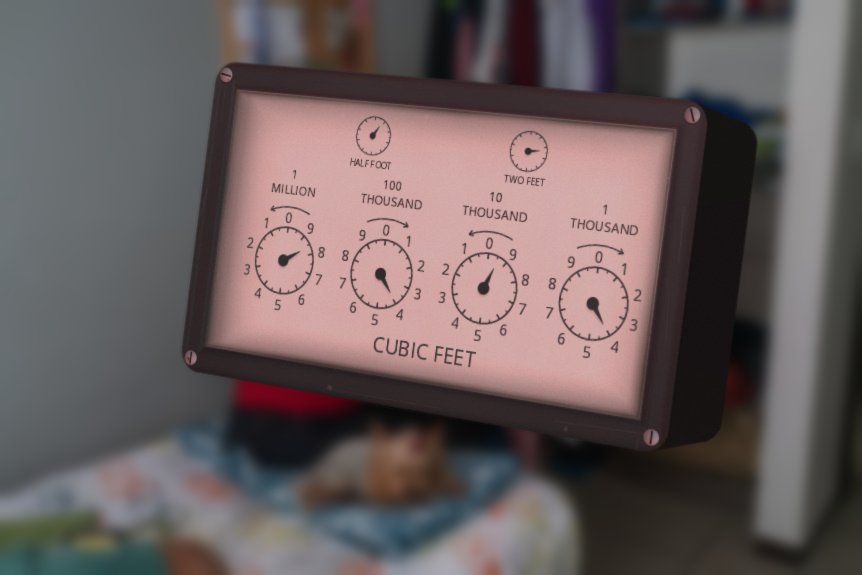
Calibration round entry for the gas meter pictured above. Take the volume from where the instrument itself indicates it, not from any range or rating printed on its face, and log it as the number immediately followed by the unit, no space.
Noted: 839400ft³
